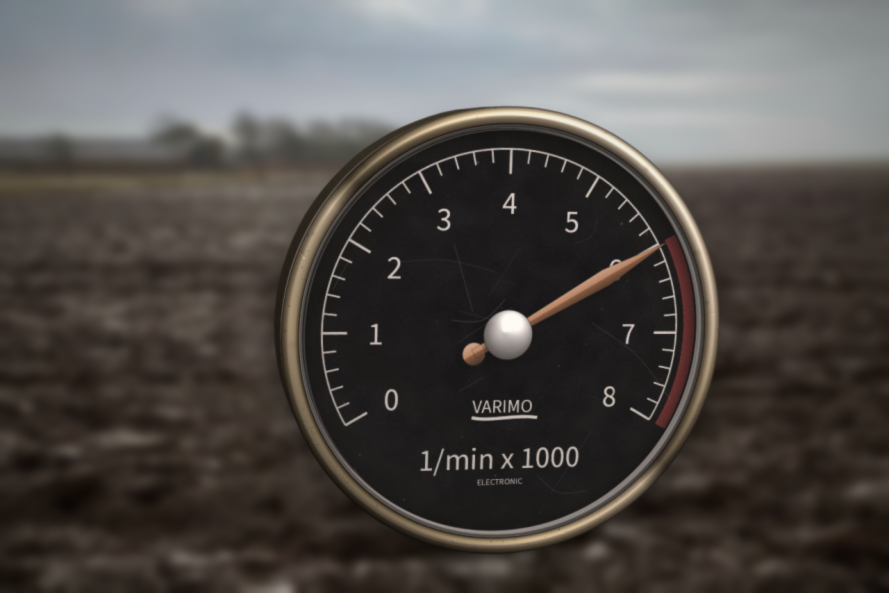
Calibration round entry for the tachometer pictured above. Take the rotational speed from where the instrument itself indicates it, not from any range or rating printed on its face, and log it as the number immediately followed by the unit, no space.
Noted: 6000rpm
